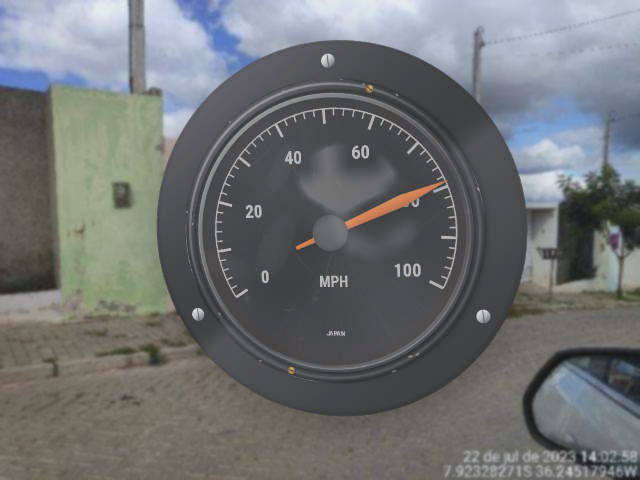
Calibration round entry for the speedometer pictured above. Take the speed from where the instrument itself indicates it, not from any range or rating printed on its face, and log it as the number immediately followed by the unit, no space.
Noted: 79mph
